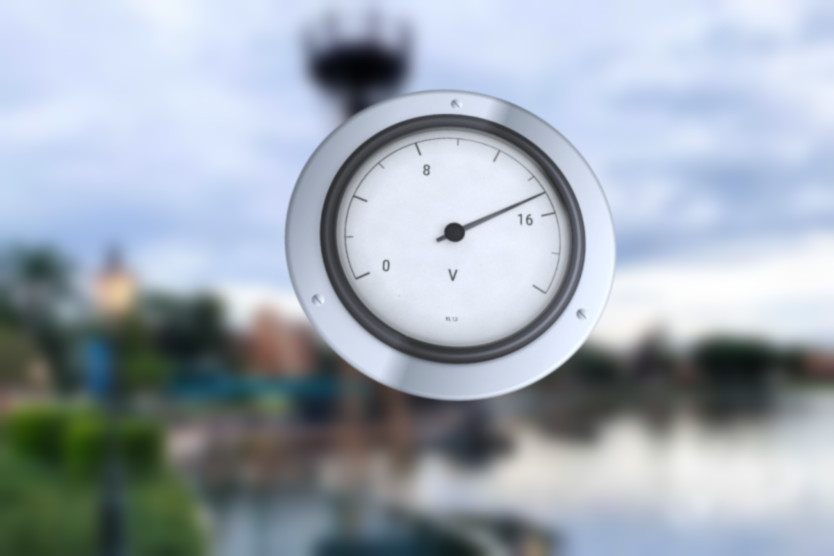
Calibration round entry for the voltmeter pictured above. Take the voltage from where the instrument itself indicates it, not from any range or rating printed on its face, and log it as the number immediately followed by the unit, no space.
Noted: 15V
